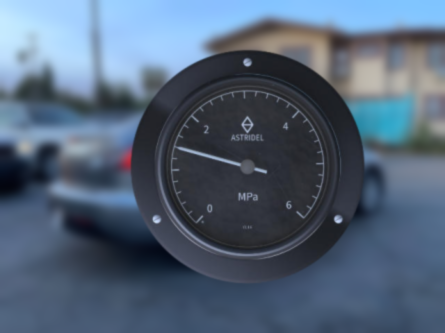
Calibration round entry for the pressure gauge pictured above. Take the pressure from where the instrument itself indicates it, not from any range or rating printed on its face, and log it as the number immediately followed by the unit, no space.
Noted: 1.4MPa
